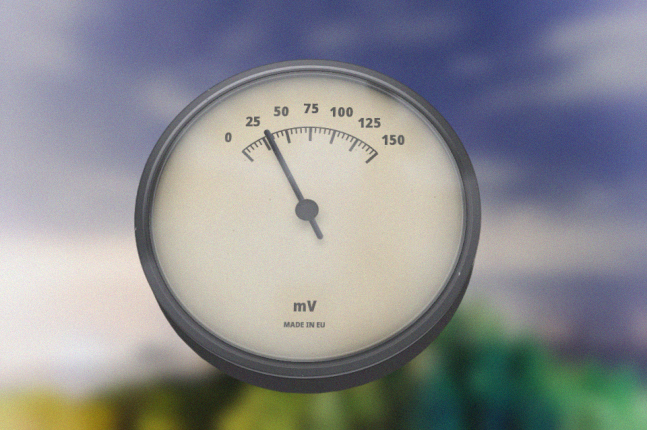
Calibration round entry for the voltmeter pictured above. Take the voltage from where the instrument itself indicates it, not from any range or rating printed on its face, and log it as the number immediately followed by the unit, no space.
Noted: 30mV
